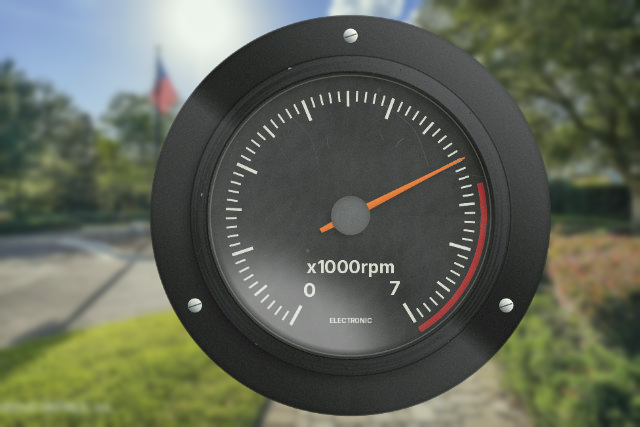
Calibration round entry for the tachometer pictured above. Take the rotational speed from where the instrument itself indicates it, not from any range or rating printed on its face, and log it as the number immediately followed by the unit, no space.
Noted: 5000rpm
